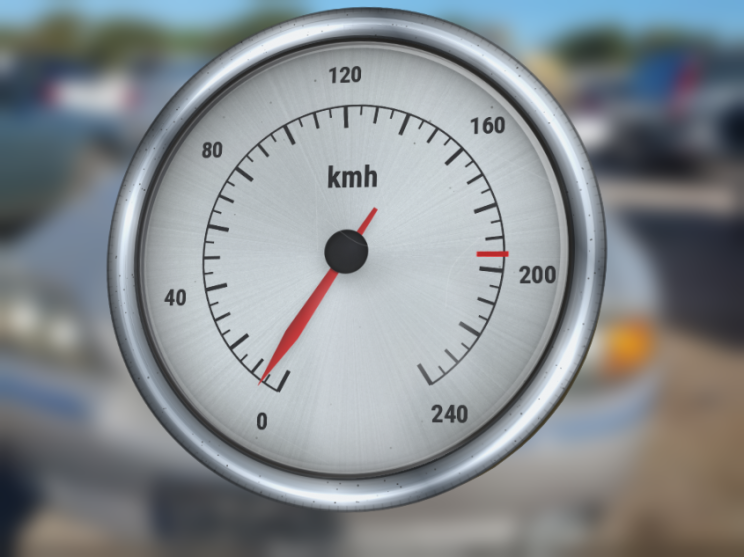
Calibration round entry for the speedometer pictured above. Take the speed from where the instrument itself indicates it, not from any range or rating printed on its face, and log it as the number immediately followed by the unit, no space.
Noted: 5km/h
